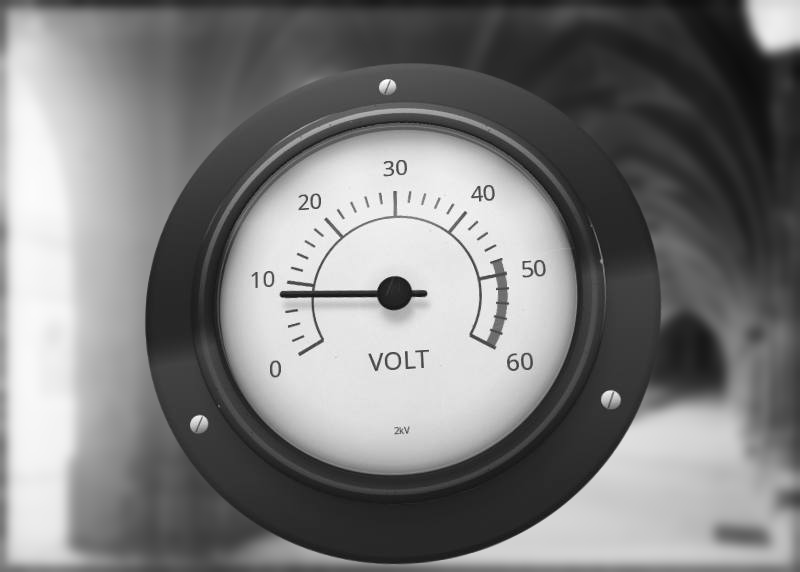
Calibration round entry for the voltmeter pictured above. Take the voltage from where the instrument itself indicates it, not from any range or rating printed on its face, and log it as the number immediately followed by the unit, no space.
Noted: 8V
